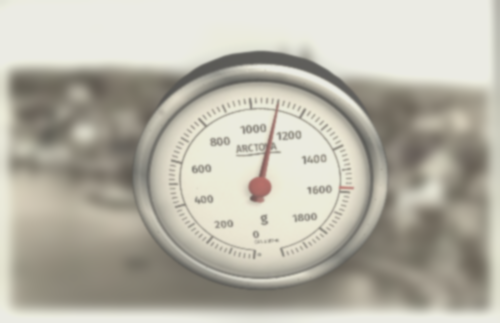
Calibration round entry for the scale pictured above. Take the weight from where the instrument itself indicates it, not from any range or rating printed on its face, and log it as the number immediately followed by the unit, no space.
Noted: 1100g
